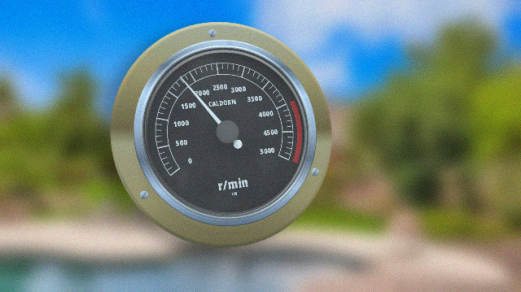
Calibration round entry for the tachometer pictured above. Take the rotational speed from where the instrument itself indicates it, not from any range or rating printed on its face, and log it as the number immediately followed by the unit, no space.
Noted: 1800rpm
